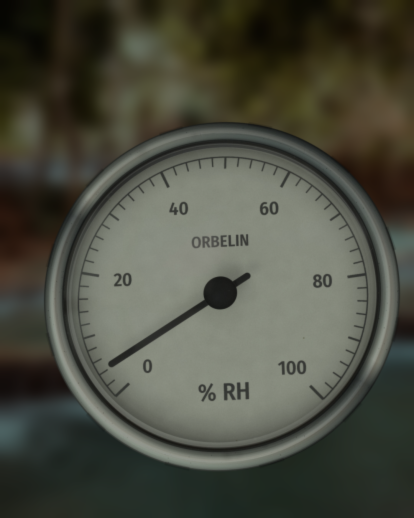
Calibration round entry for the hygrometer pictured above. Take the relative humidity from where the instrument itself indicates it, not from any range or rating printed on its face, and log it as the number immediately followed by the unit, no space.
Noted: 4%
